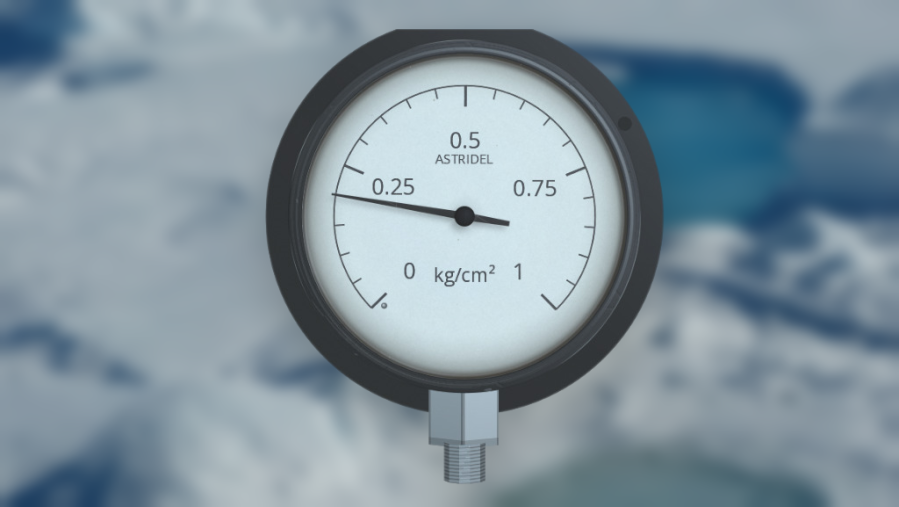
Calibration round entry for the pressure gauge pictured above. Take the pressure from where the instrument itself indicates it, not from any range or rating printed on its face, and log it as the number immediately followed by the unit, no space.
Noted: 0.2kg/cm²
